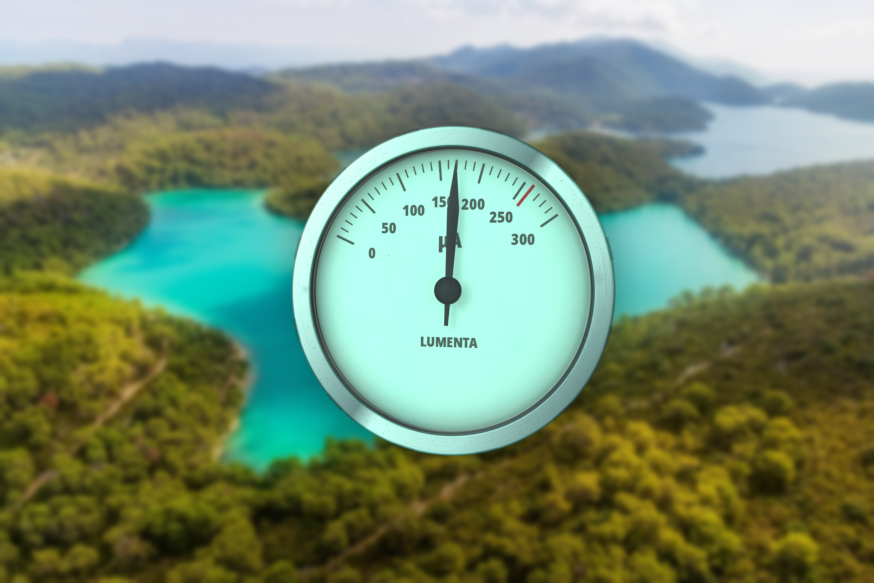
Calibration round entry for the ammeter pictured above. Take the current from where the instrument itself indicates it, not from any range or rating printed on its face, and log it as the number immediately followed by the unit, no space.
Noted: 170µA
